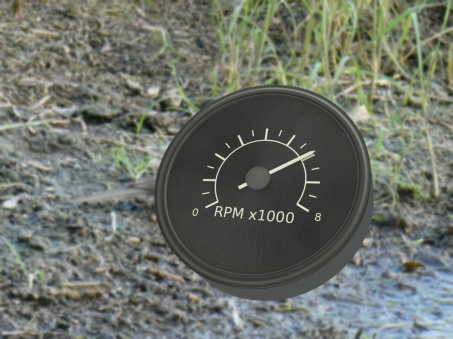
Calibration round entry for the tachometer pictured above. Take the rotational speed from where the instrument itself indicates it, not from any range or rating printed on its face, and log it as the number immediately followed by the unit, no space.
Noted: 6000rpm
